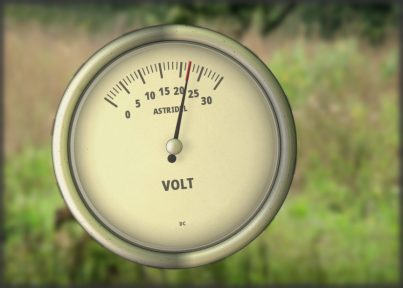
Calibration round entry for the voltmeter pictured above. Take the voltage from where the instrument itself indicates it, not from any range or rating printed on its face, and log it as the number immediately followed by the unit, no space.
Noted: 22V
